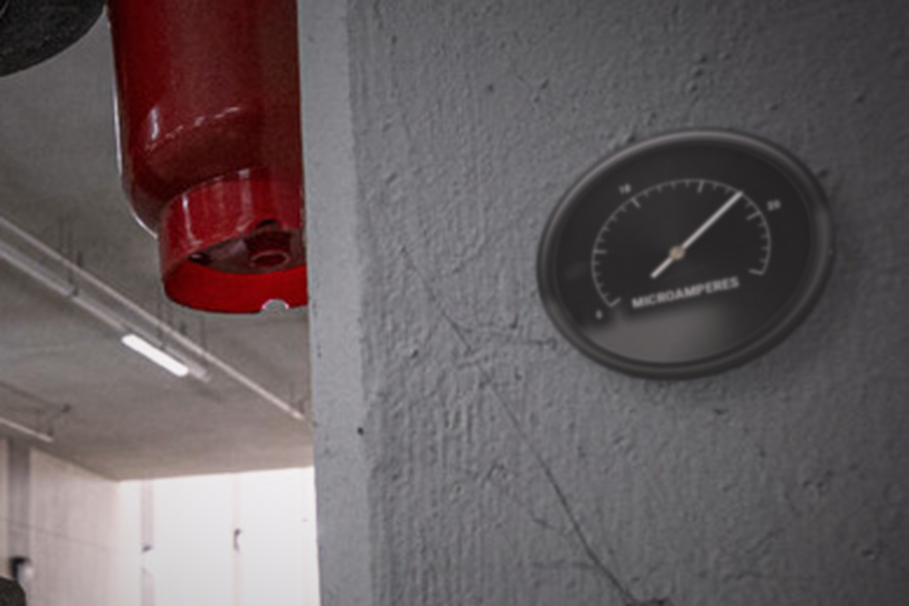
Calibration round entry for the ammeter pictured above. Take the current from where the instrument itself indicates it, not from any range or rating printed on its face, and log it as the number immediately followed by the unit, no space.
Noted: 18µA
